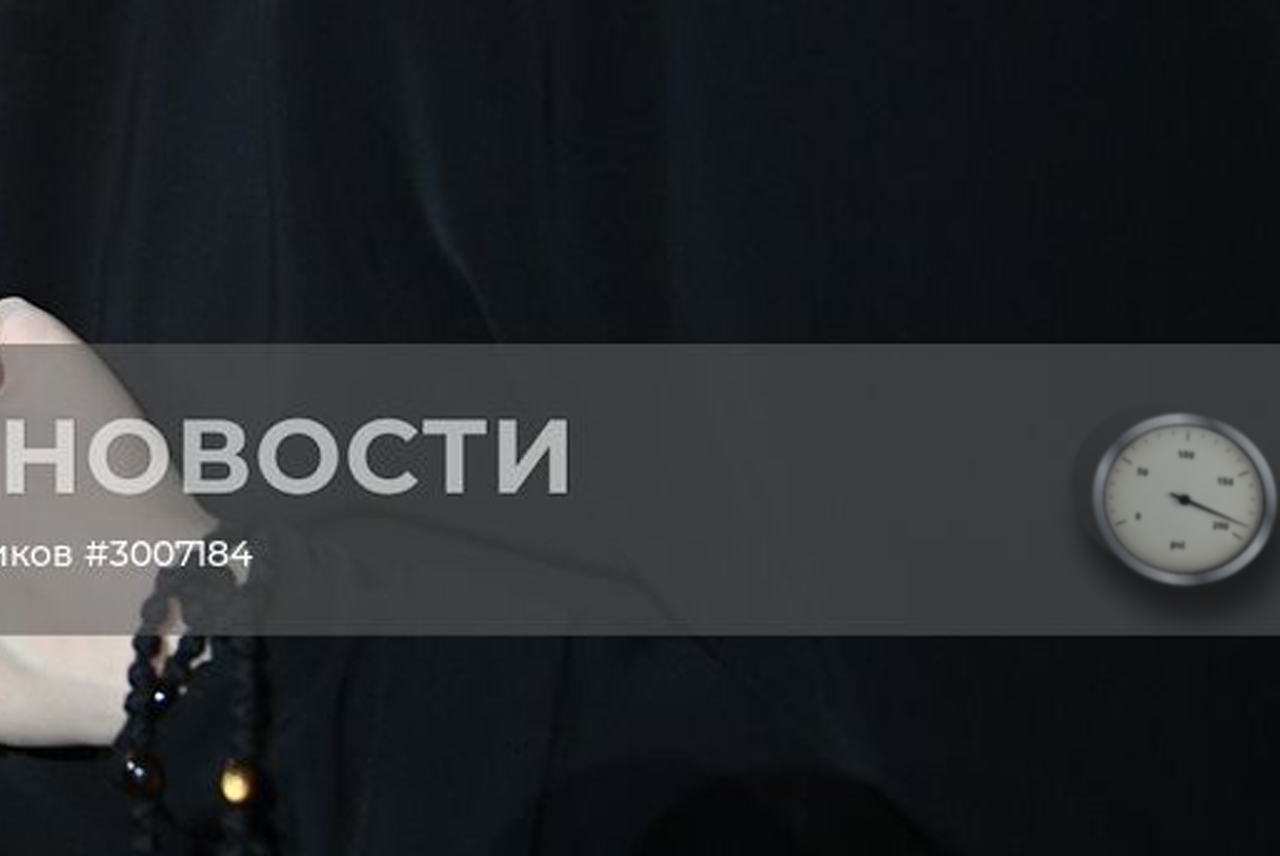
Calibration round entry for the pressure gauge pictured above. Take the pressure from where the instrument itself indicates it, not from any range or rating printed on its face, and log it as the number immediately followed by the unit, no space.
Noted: 190psi
